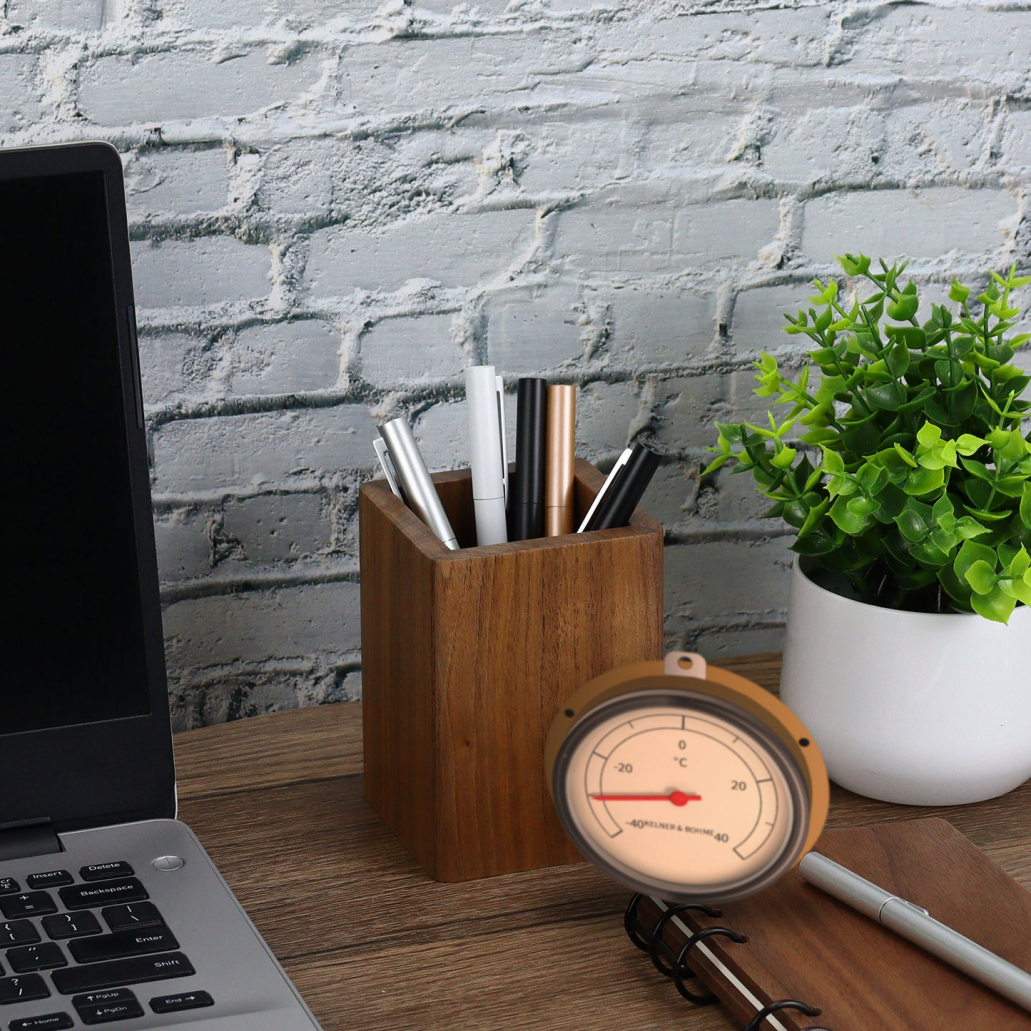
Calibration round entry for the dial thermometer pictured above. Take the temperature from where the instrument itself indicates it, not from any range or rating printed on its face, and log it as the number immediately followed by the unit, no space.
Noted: -30°C
